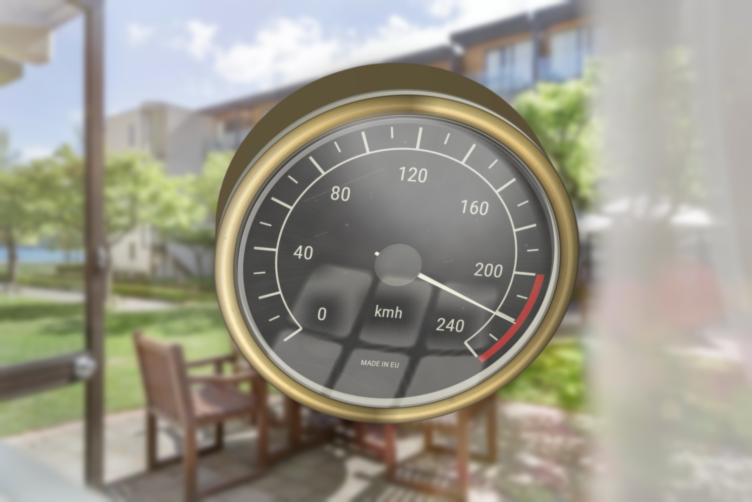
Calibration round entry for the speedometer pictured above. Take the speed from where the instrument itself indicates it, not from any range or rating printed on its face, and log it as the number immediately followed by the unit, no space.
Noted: 220km/h
